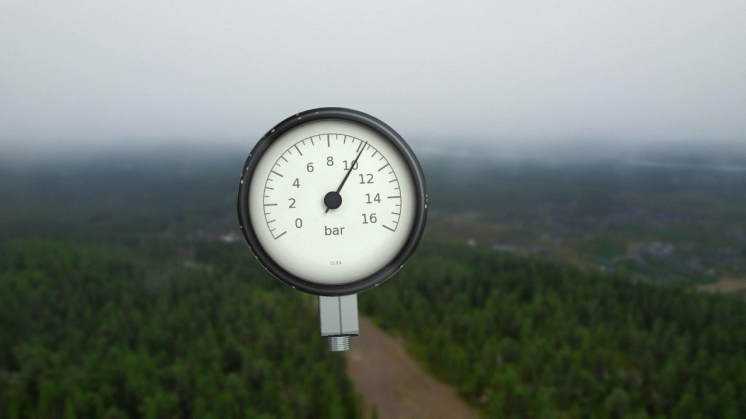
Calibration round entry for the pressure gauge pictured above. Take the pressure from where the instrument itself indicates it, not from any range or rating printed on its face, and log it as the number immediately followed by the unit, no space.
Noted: 10.25bar
